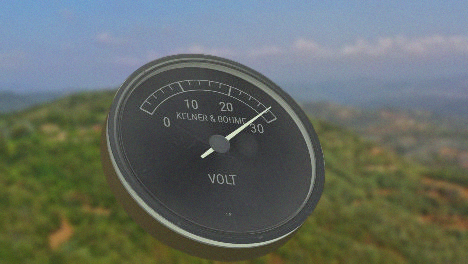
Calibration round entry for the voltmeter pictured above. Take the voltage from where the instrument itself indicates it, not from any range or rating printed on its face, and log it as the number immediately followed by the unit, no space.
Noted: 28V
